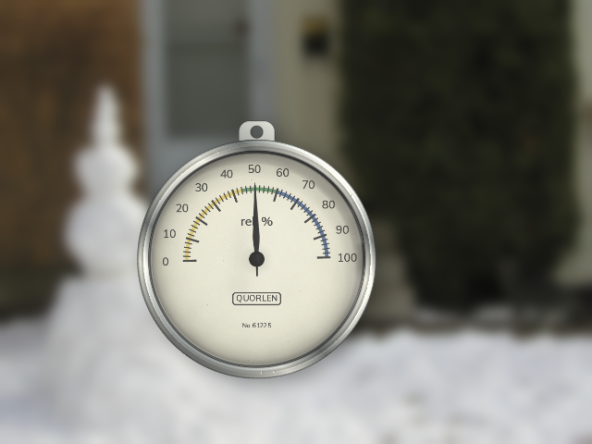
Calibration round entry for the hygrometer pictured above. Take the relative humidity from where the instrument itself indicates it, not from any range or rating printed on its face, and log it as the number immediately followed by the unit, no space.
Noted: 50%
